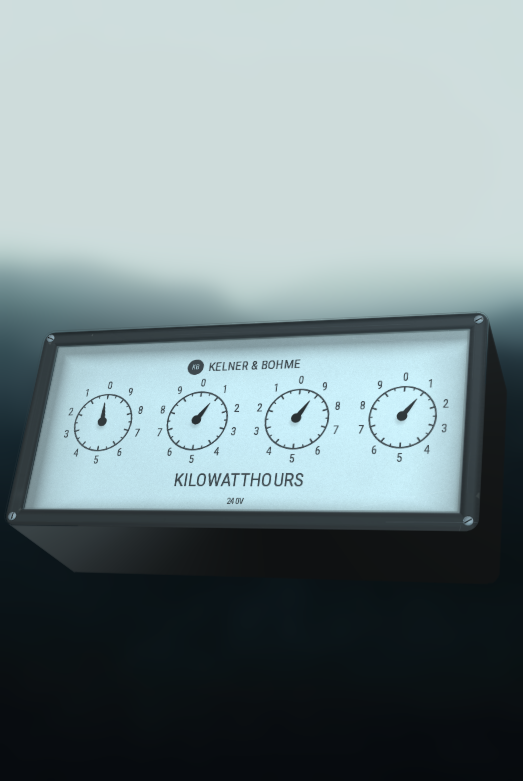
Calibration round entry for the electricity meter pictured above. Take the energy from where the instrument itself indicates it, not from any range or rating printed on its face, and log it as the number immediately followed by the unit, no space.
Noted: 91kWh
